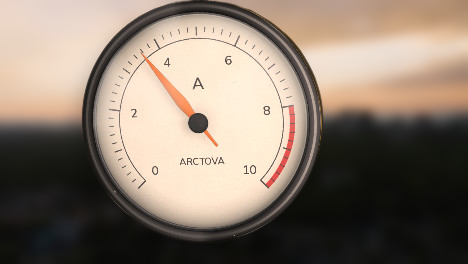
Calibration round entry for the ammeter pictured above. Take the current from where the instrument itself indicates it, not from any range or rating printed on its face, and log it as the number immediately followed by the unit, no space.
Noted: 3.6A
